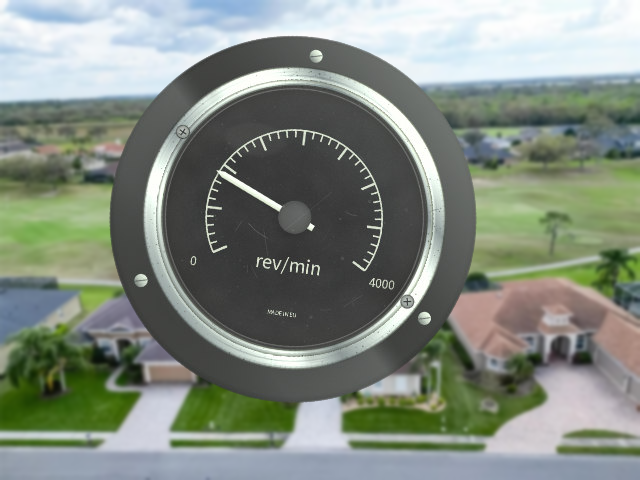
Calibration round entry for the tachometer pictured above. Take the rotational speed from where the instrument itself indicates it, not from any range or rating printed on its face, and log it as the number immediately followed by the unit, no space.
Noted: 900rpm
